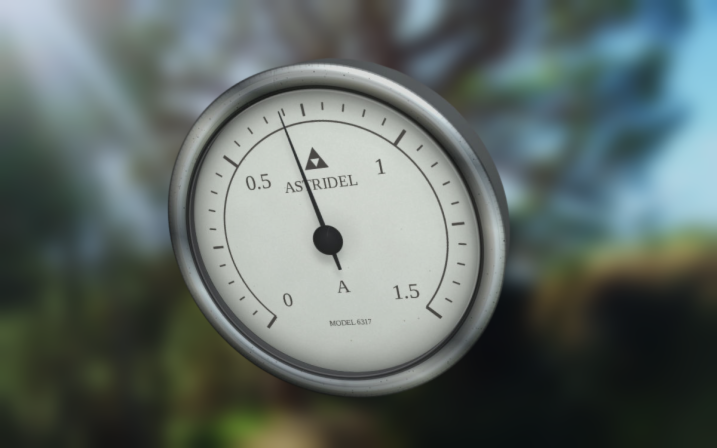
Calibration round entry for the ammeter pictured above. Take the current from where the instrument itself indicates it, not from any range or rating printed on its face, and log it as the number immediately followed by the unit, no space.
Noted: 0.7A
